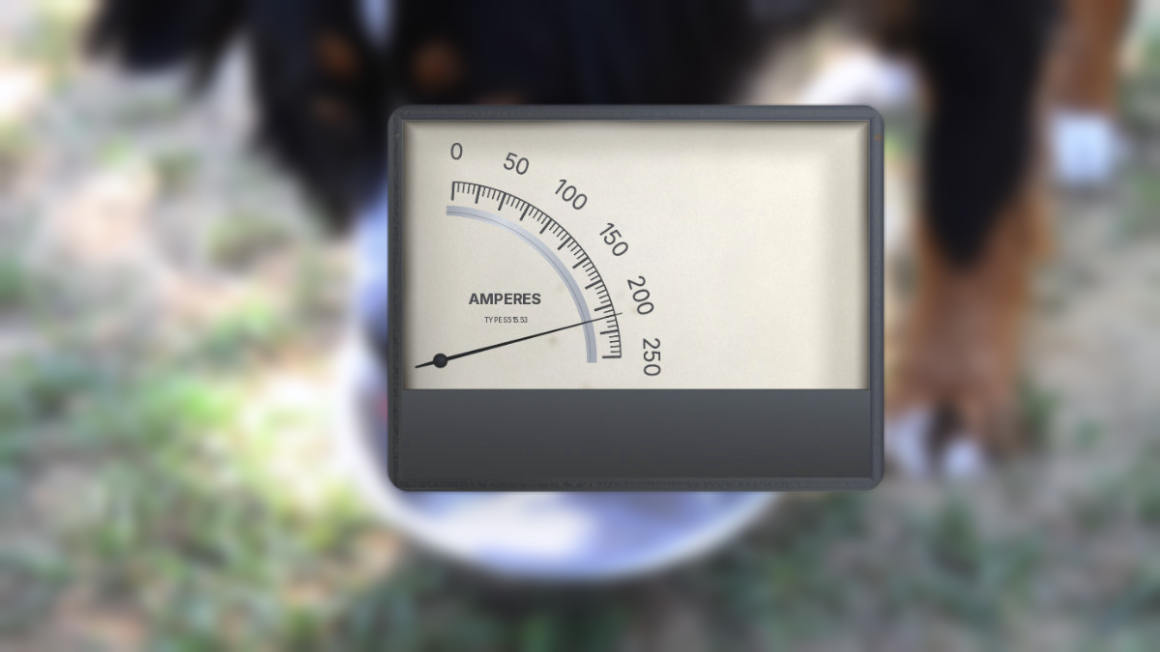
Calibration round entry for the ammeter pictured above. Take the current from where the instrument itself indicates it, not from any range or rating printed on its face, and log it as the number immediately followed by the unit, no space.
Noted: 210A
